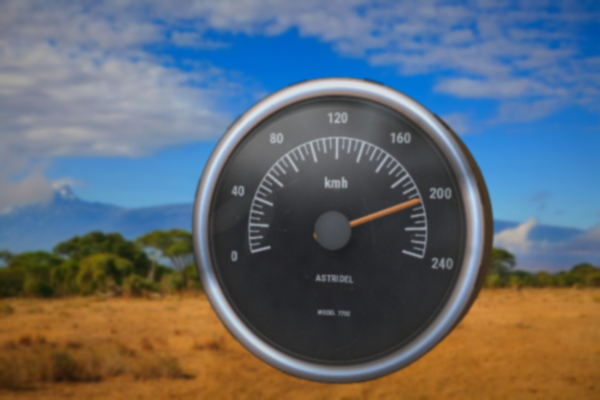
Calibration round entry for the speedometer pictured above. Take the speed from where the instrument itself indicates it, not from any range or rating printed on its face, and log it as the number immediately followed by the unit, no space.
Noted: 200km/h
